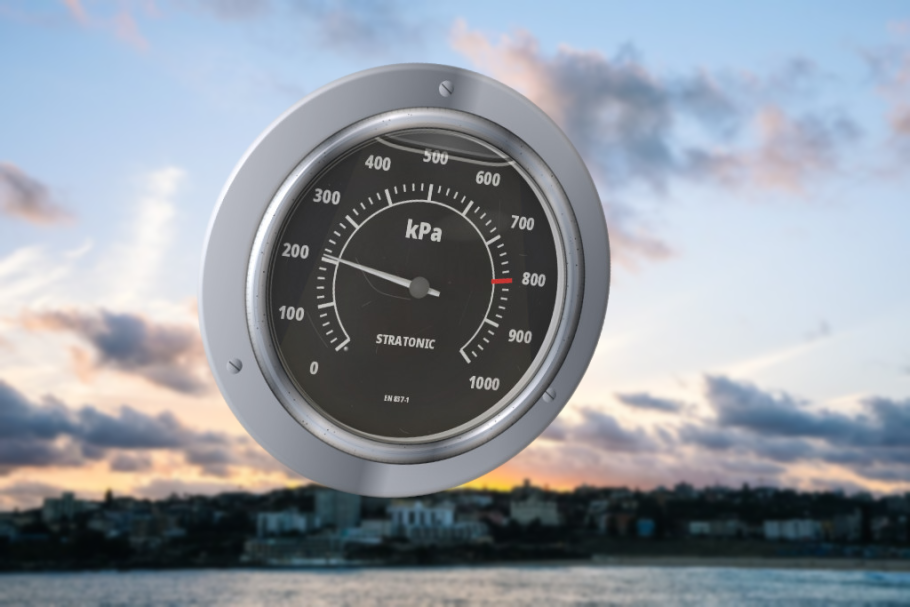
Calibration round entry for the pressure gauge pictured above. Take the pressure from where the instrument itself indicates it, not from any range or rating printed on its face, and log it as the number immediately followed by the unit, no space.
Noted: 210kPa
